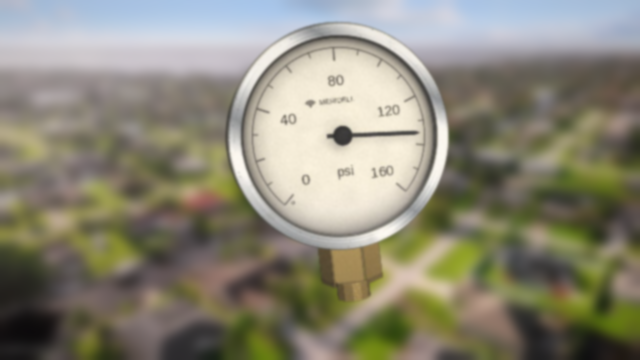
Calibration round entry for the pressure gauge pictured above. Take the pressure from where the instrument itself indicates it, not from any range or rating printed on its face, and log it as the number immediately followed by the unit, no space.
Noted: 135psi
